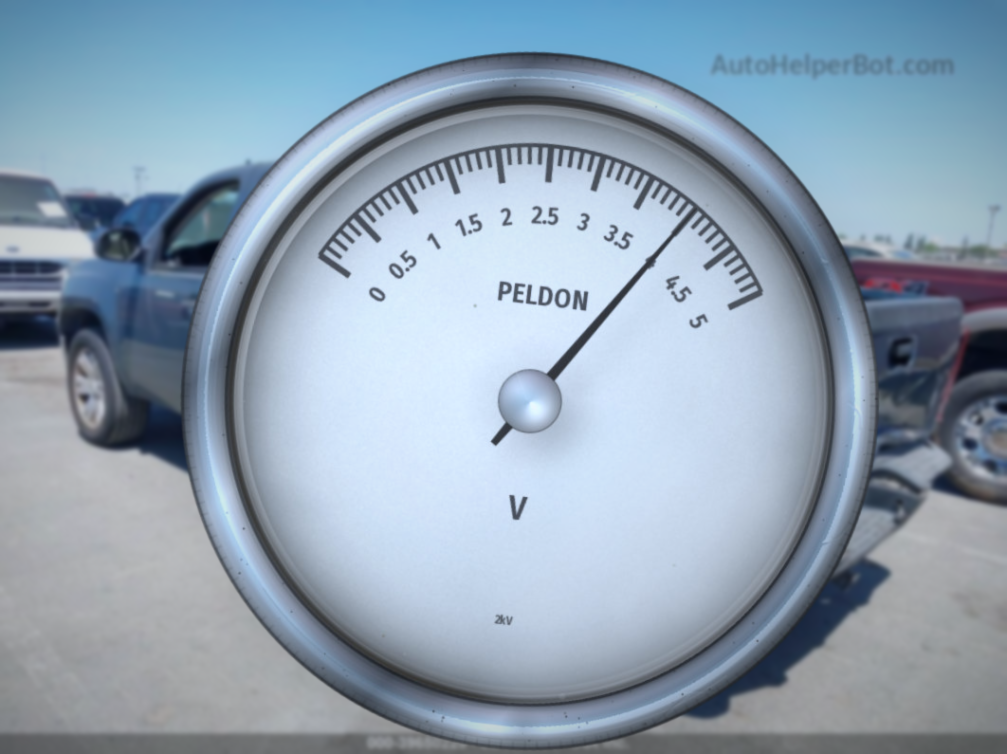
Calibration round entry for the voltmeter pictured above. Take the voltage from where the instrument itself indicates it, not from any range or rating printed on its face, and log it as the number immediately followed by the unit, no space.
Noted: 4V
